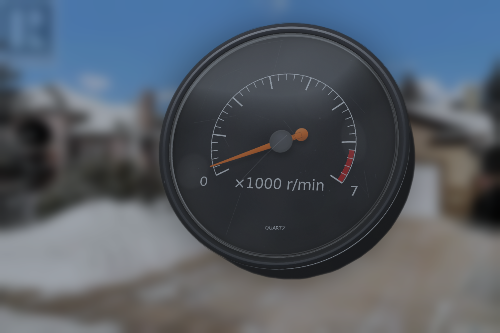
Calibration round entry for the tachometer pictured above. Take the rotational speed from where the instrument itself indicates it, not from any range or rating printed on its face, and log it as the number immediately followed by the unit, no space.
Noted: 200rpm
